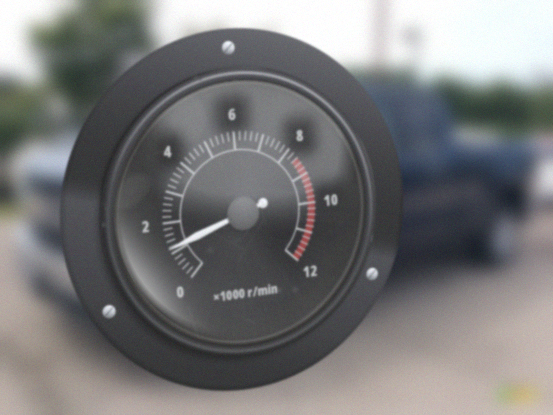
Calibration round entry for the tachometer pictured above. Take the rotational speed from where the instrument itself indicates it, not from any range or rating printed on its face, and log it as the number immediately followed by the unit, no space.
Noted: 1200rpm
